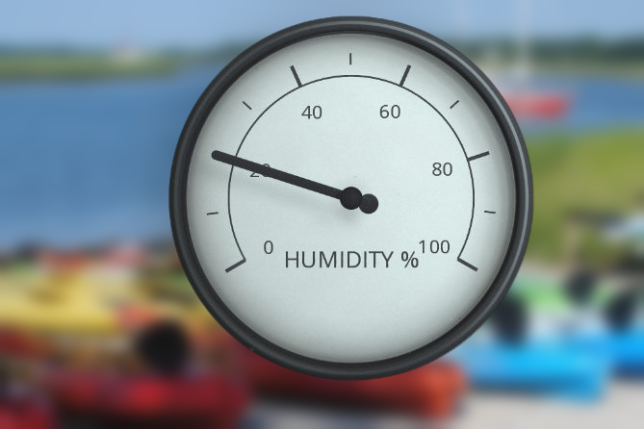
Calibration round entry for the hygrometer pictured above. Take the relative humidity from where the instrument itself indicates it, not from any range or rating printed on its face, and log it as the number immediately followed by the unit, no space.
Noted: 20%
